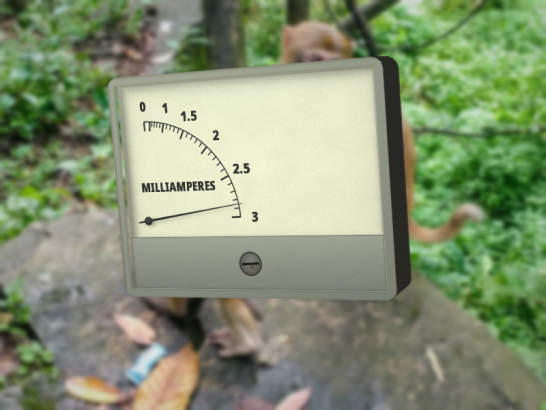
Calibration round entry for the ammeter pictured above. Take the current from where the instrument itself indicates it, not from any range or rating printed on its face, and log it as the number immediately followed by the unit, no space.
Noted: 2.85mA
